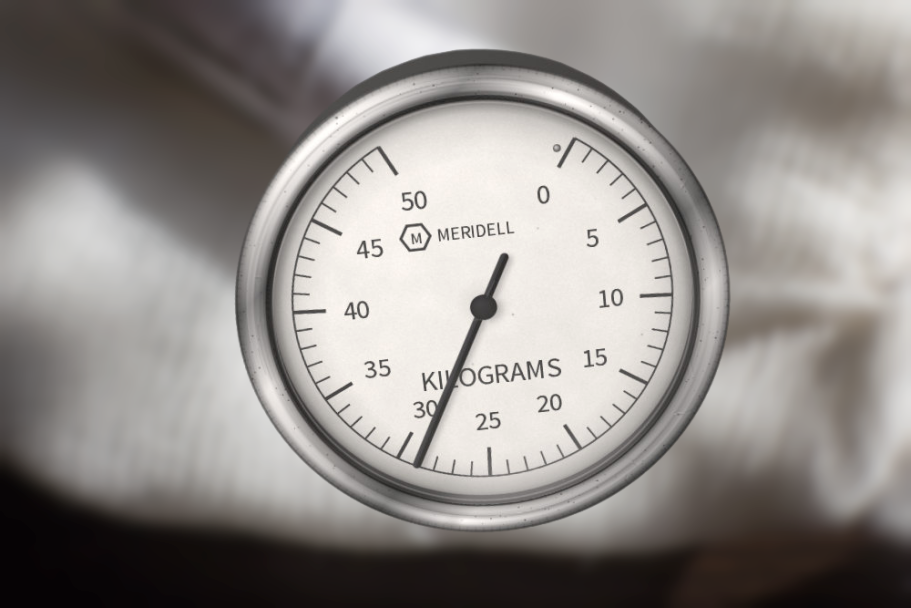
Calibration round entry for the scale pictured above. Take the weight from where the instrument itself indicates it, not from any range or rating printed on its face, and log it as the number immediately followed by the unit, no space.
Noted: 29kg
